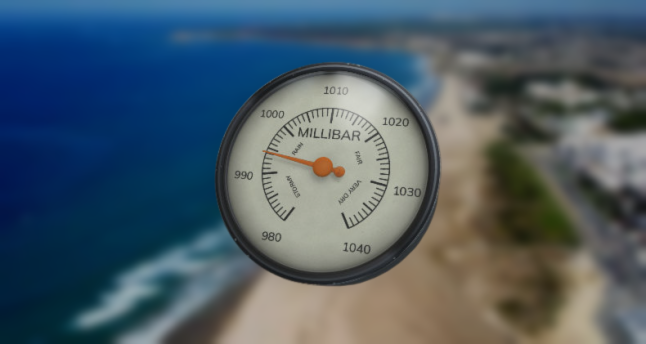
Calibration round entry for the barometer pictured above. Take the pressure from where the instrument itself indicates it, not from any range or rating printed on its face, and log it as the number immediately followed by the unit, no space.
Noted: 994mbar
